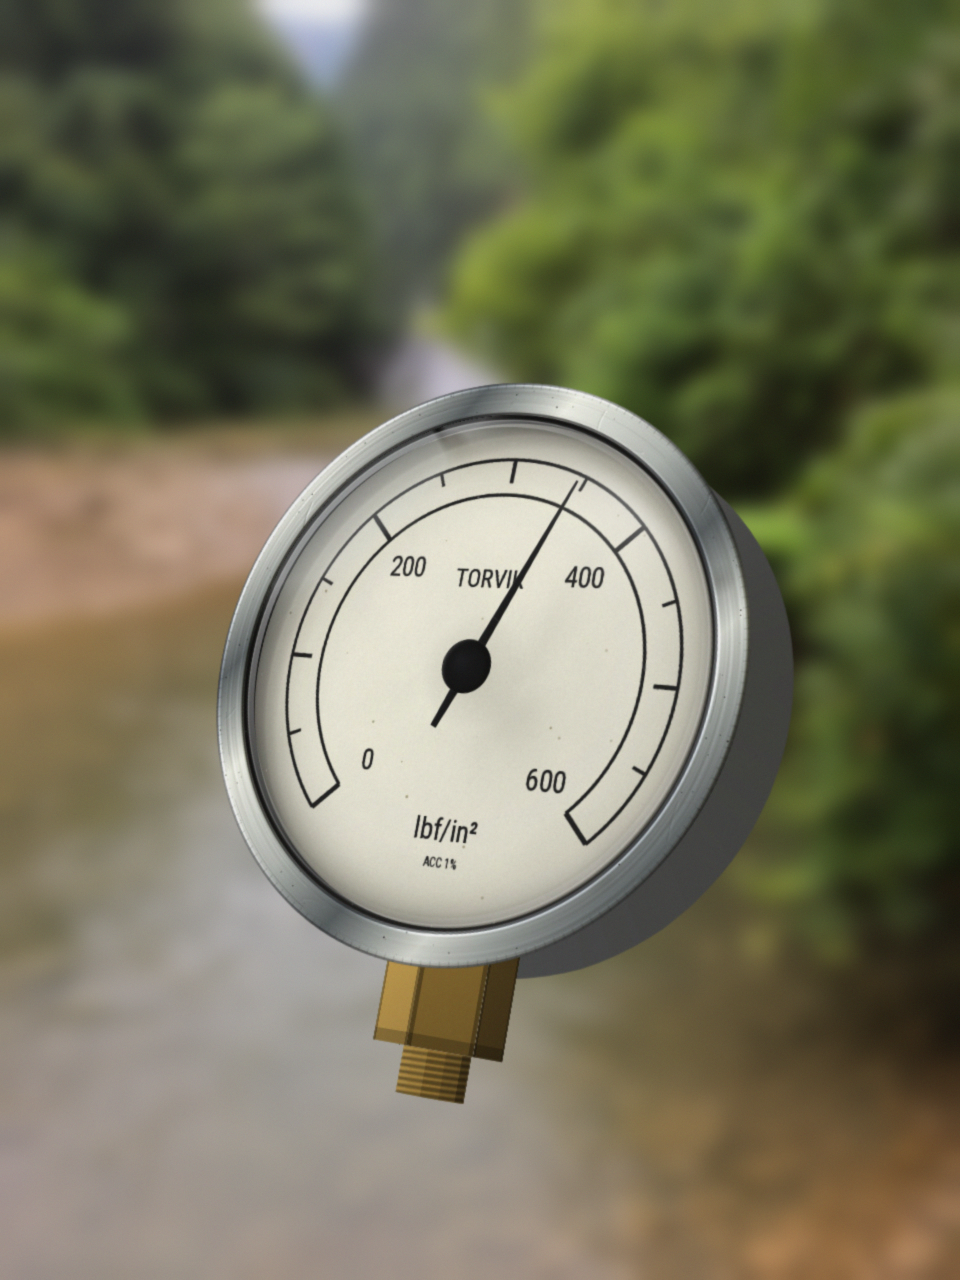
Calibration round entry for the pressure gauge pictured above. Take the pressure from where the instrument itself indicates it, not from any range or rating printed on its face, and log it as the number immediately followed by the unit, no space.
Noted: 350psi
